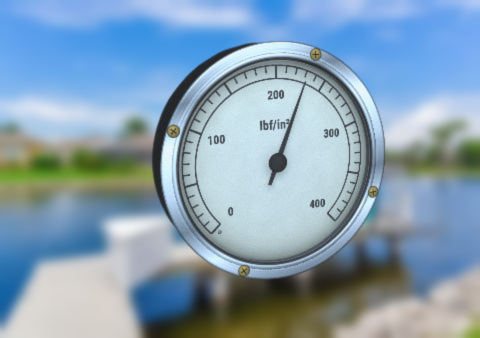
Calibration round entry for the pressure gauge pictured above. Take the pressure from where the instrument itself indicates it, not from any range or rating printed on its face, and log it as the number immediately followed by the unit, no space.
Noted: 230psi
